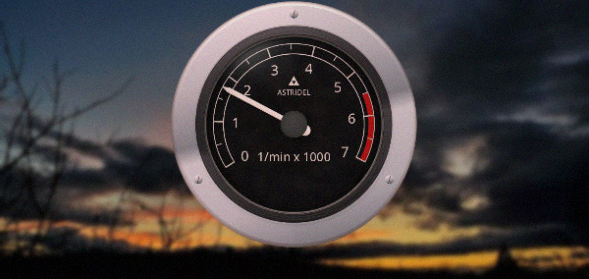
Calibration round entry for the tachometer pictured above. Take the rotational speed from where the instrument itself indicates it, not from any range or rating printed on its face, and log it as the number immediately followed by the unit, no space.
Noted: 1750rpm
